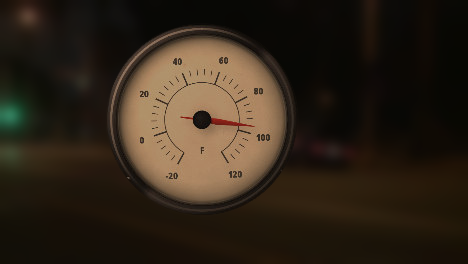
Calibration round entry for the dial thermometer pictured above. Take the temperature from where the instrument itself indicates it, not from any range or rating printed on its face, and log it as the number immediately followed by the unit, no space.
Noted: 96°F
